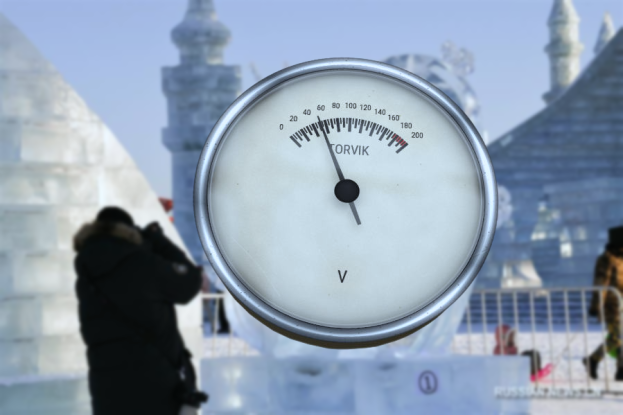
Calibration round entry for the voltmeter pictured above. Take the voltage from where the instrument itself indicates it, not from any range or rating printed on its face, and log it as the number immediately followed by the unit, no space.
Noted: 50V
